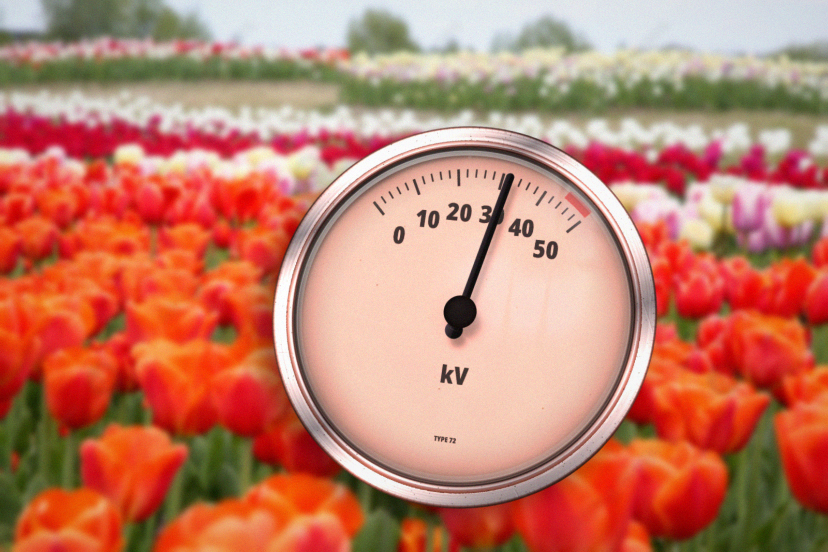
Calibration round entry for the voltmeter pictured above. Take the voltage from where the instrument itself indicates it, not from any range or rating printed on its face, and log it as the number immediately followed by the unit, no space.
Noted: 32kV
